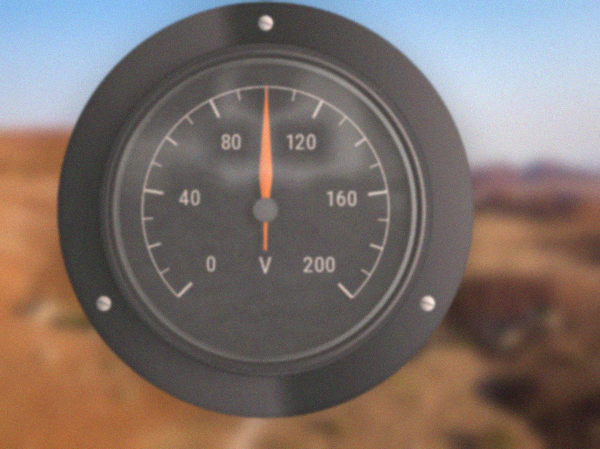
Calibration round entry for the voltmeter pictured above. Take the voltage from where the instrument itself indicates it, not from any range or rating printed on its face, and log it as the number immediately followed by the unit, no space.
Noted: 100V
